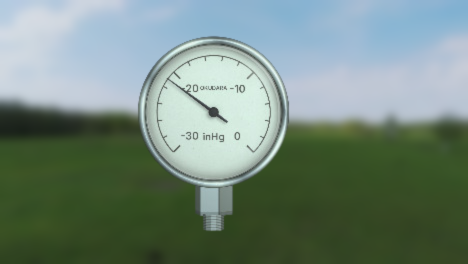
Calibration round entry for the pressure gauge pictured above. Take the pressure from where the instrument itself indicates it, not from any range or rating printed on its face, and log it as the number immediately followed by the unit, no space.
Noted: -21inHg
